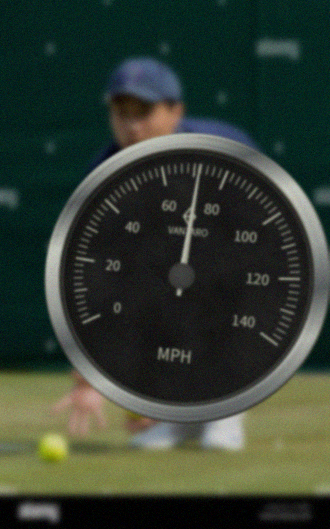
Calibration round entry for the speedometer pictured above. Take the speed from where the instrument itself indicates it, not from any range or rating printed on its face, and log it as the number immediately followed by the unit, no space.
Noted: 72mph
